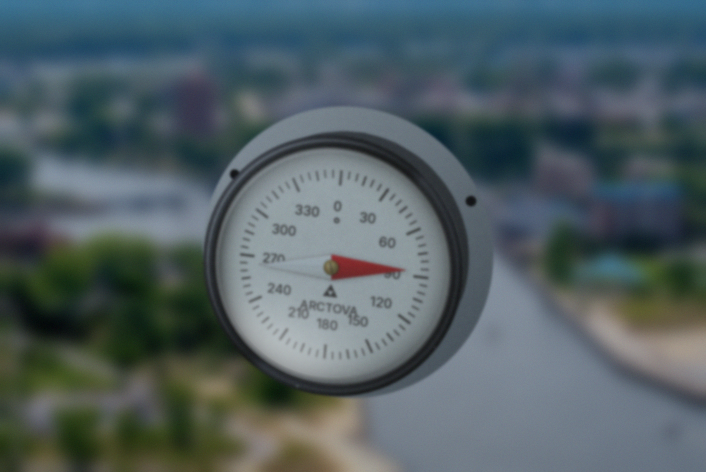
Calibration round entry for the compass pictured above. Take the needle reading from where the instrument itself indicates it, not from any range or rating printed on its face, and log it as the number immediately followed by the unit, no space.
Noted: 85°
